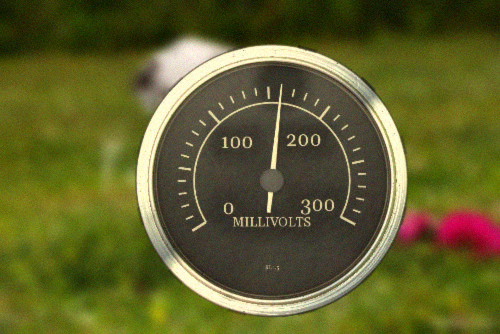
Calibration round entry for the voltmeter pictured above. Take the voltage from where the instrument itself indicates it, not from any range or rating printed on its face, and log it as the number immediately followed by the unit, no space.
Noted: 160mV
